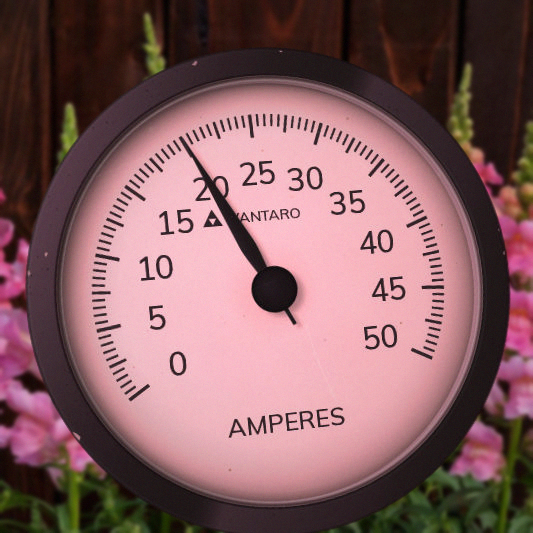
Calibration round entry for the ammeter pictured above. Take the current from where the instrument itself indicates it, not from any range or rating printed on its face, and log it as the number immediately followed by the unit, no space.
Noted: 20A
